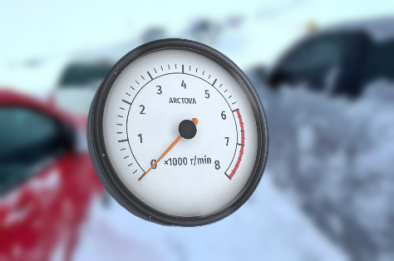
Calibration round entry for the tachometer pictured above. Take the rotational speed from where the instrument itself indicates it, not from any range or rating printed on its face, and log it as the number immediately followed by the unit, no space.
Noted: 0rpm
